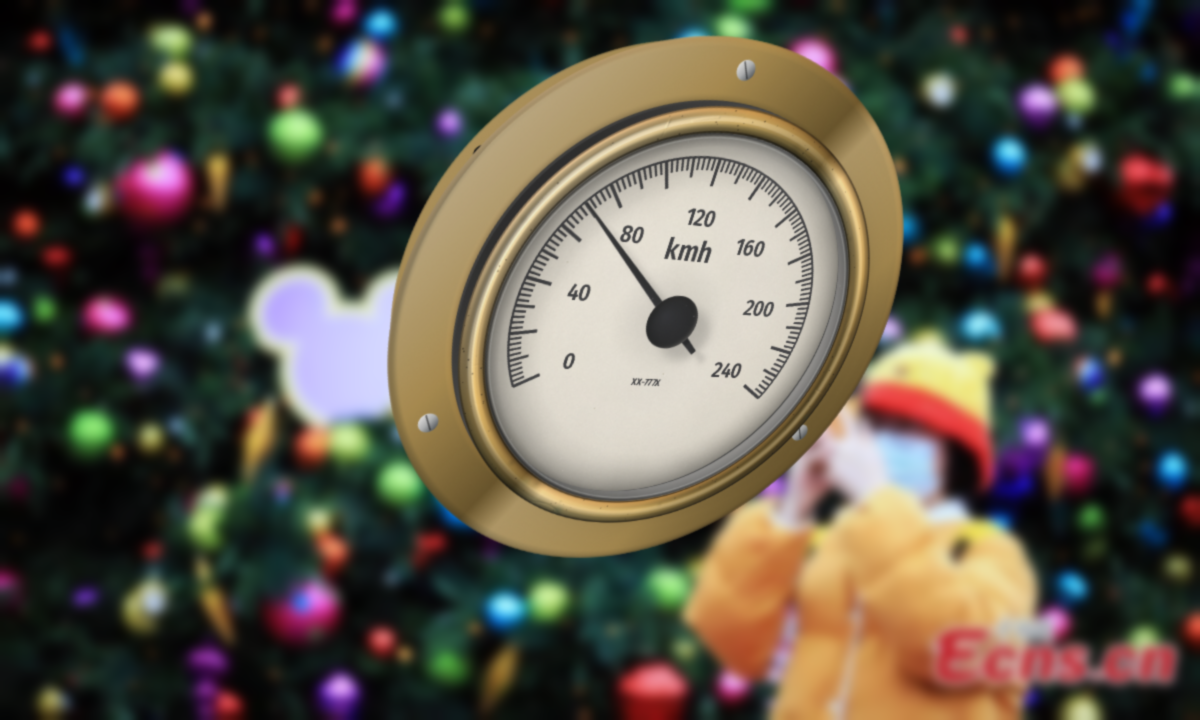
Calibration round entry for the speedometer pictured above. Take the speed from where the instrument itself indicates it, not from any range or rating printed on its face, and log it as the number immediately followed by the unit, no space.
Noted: 70km/h
